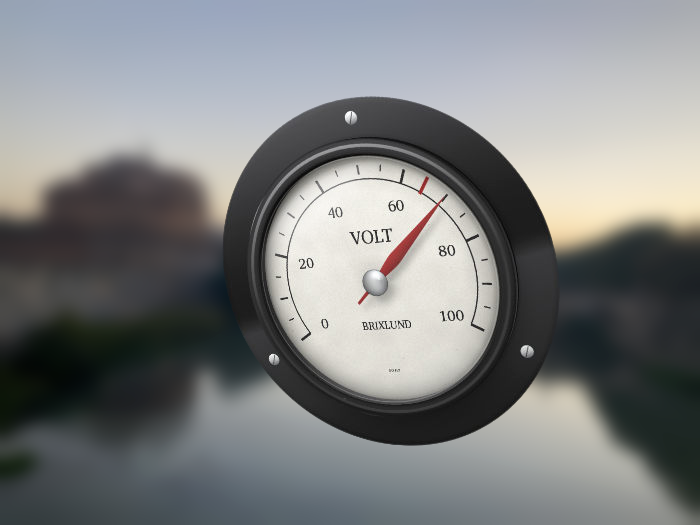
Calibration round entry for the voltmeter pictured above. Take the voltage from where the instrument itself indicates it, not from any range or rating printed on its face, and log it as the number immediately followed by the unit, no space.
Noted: 70V
